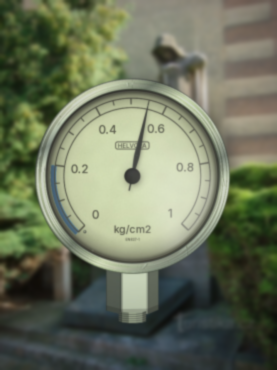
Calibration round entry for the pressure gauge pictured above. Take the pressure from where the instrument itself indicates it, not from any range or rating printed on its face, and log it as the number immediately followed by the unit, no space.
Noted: 0.55kg/cm²
